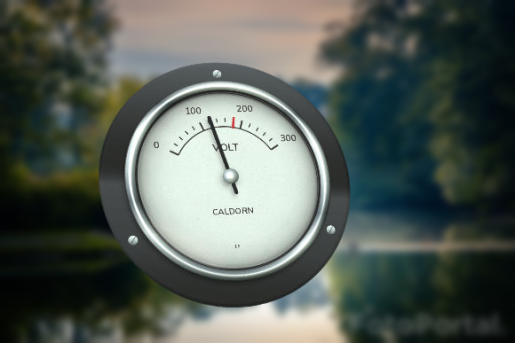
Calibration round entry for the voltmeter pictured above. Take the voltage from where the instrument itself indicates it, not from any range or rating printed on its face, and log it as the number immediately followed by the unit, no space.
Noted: 120V
